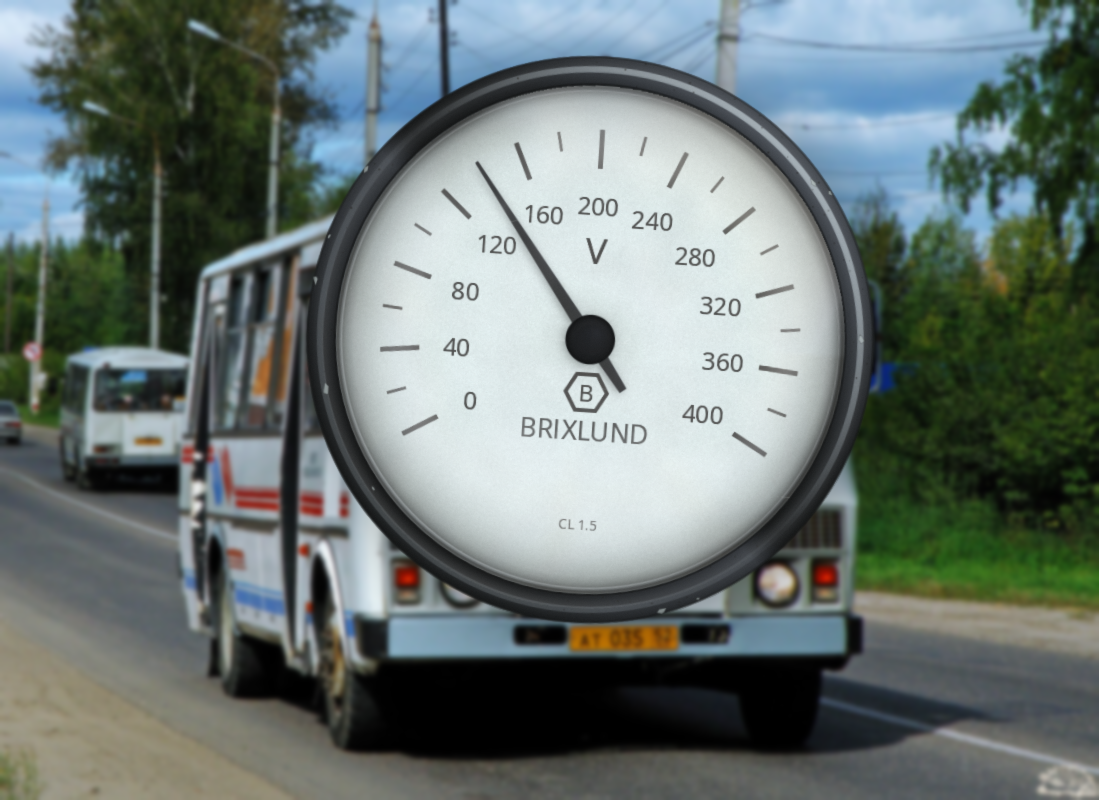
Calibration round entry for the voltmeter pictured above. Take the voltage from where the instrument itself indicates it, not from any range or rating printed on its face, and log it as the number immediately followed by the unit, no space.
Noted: 140V
